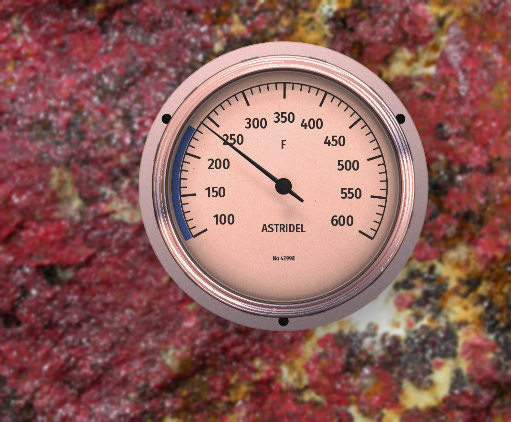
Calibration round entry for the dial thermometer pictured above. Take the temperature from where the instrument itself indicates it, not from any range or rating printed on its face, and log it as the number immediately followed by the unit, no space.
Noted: 240°F
